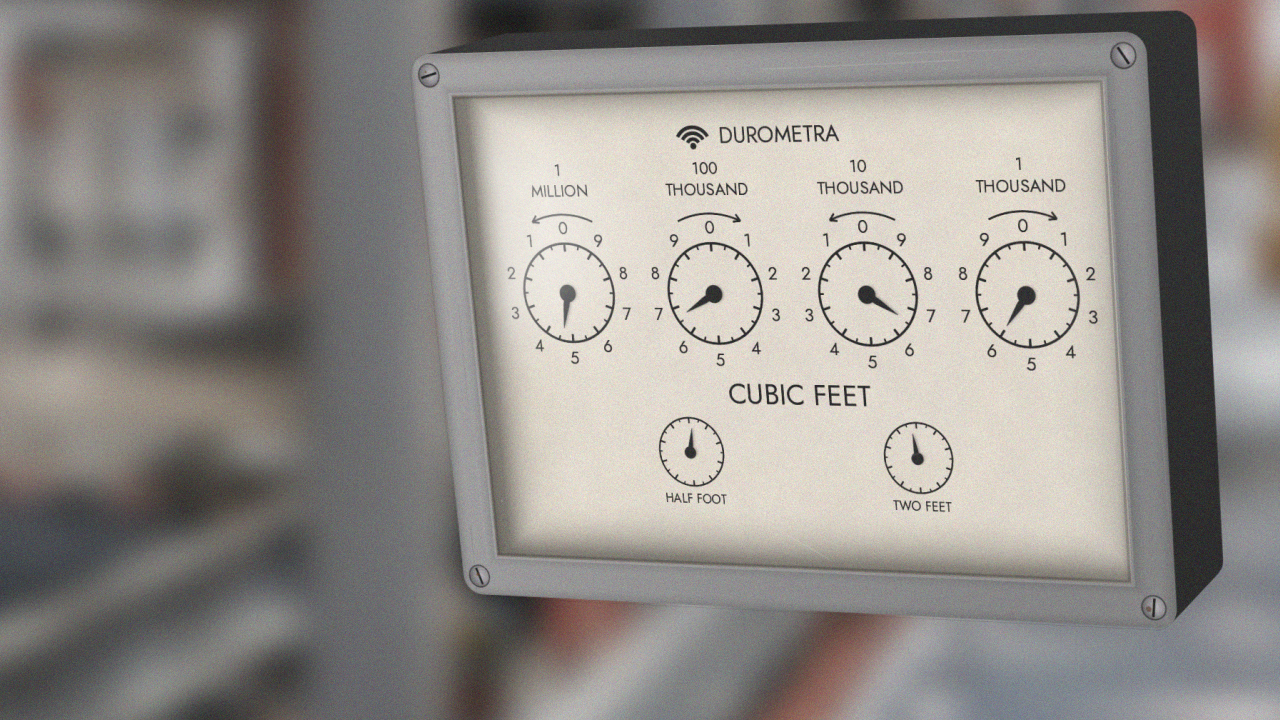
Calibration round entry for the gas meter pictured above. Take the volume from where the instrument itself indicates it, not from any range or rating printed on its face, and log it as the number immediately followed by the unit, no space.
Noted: 466600ft³
